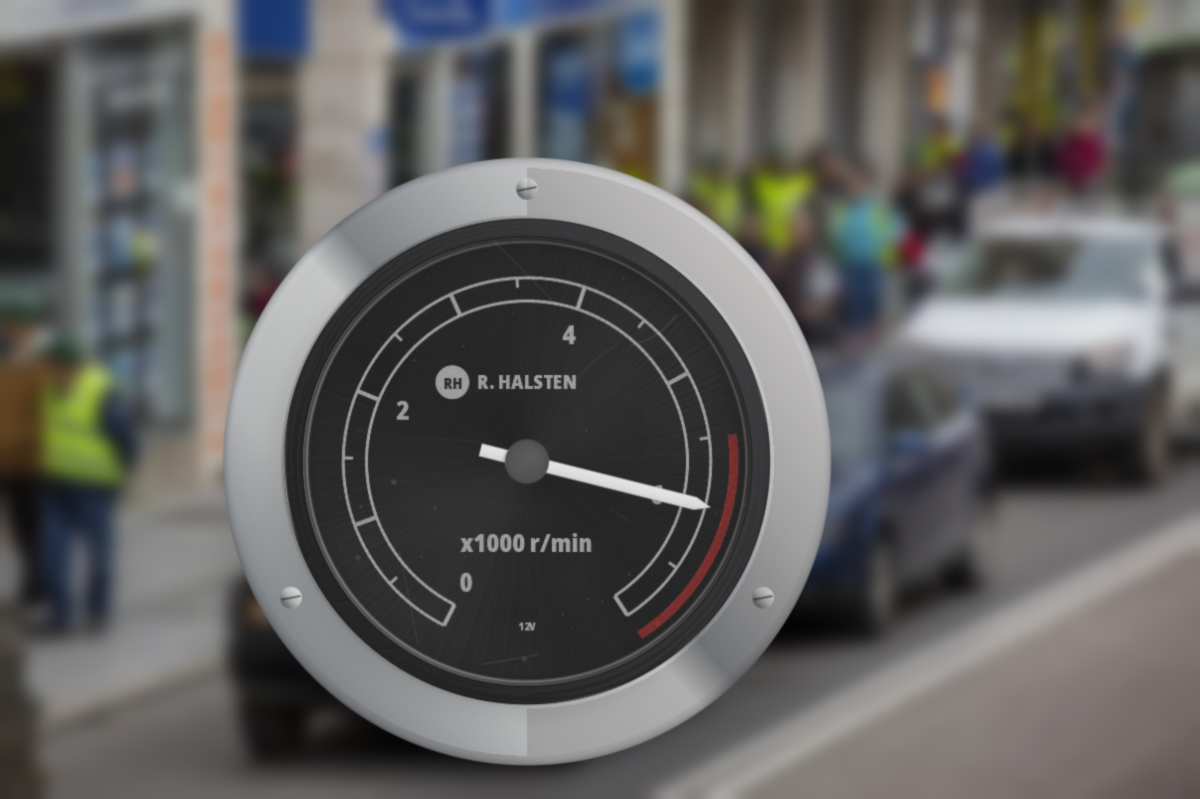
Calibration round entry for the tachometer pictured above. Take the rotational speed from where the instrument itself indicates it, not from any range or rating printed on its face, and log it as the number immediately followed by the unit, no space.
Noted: 6000rpm
